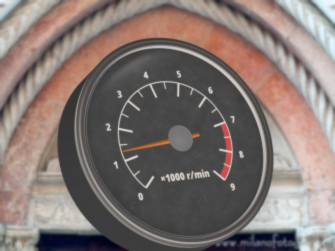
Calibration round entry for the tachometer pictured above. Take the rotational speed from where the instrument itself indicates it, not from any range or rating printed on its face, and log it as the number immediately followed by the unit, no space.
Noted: 1250rpm
